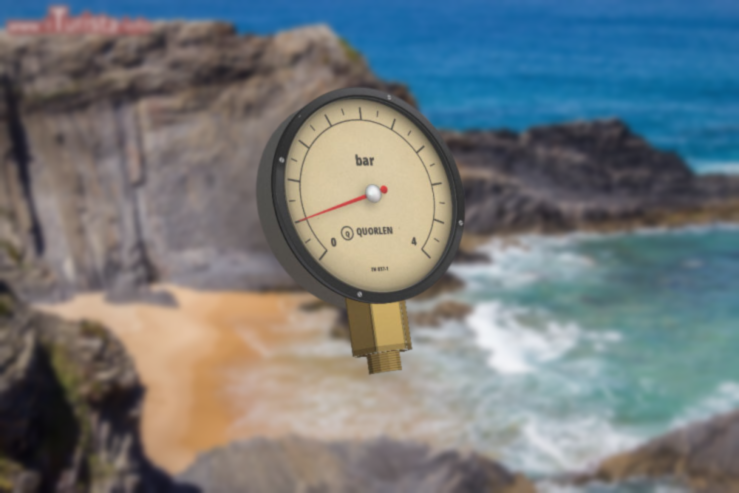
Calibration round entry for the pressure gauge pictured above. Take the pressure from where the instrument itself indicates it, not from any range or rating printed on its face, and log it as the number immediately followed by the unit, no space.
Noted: 0.4bar
